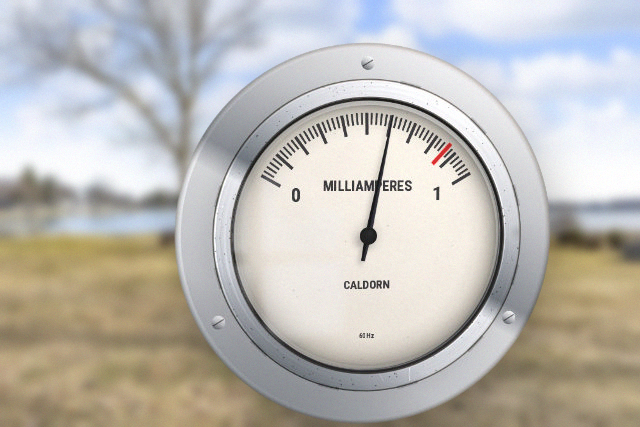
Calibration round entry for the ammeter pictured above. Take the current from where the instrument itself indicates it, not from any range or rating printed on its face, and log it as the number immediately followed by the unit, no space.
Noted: 0.6mA
